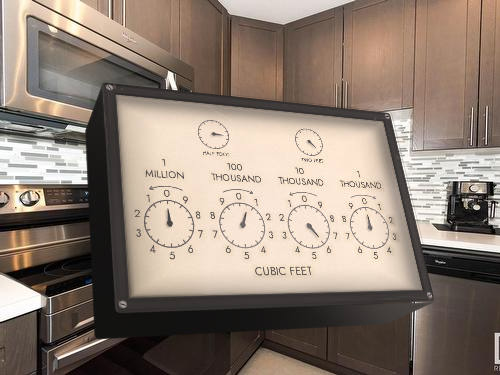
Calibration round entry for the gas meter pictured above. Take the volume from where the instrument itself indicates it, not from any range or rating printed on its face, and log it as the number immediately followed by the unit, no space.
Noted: 6000ft³
